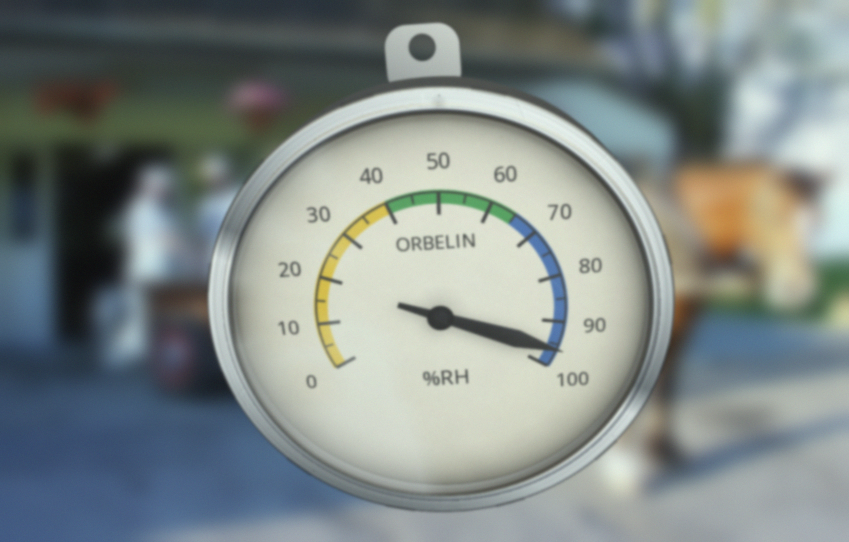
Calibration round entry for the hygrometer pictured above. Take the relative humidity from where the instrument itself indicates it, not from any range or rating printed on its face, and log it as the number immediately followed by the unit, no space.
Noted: 95%
